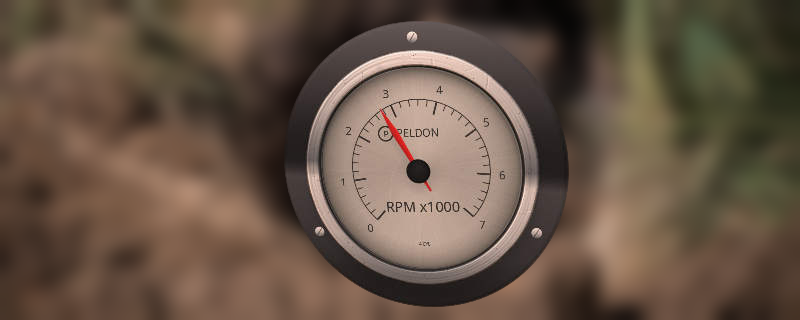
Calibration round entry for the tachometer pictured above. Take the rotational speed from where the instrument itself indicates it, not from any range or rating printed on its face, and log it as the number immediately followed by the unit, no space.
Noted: 2800rpm
